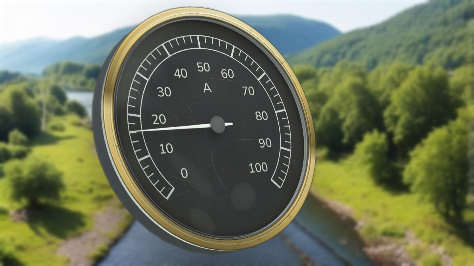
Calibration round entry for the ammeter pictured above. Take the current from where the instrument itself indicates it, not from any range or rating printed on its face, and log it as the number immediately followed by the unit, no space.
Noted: 16A
